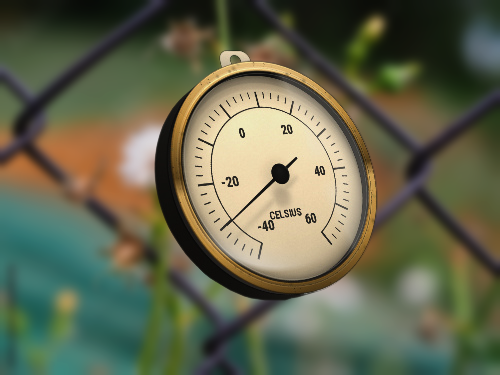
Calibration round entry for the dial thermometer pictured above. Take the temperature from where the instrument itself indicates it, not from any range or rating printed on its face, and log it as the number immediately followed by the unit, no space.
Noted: -30°C
